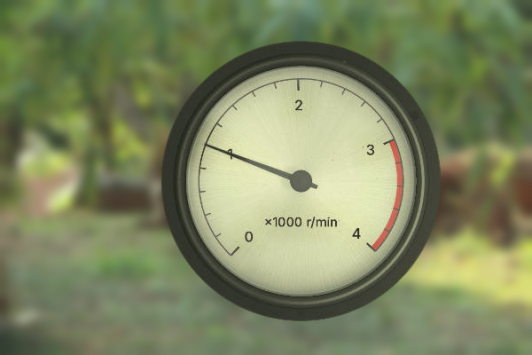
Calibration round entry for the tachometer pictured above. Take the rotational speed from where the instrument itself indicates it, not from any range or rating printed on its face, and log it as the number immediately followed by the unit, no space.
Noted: 1000rpm
